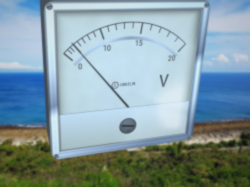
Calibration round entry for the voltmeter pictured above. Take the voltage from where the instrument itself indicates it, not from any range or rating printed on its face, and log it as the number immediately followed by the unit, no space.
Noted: 5V
